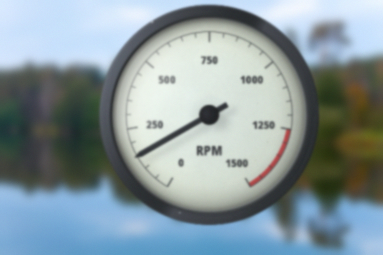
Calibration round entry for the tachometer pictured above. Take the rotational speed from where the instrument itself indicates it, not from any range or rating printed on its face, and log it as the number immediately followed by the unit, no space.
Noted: 150rpm
